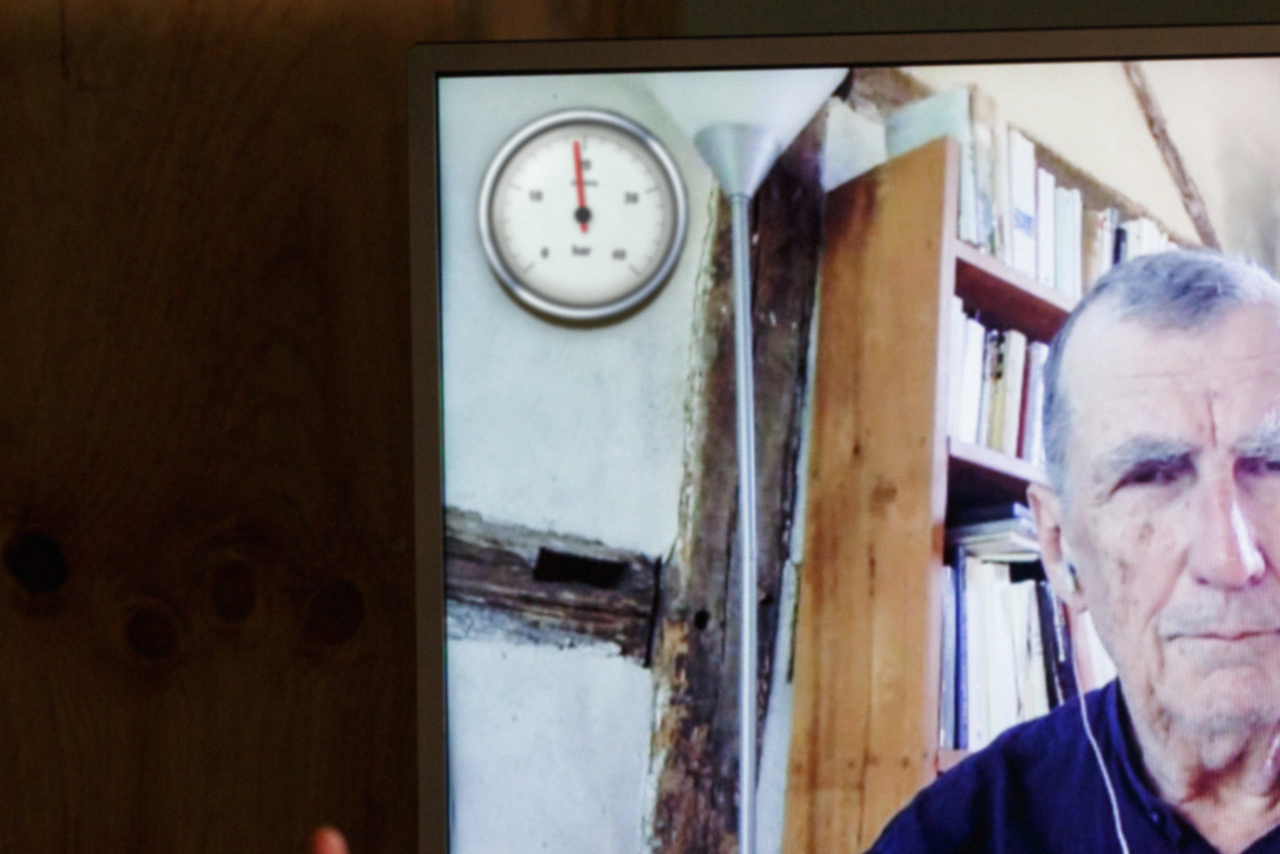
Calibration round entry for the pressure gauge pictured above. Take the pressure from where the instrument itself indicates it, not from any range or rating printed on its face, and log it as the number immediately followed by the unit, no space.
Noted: 19bar
